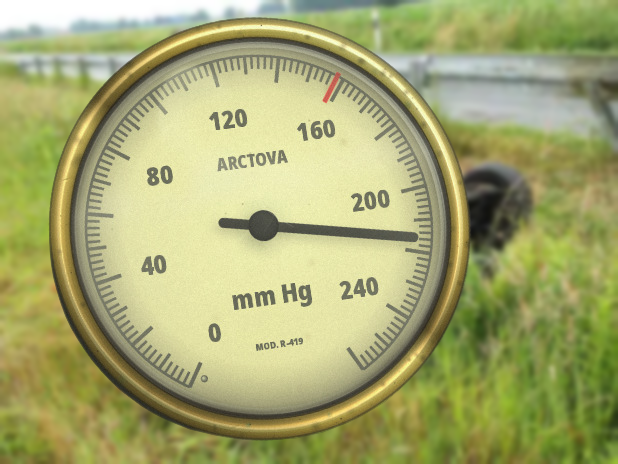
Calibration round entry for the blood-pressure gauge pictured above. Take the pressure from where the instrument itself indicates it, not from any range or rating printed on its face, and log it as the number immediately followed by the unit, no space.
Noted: 216mmHg
